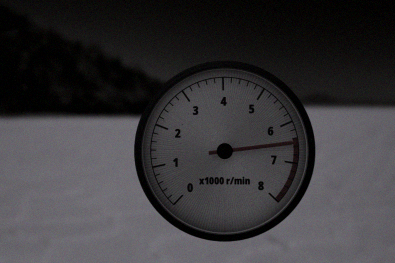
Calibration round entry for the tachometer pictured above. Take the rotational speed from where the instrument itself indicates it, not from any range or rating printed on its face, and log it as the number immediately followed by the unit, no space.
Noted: 6500rpm
